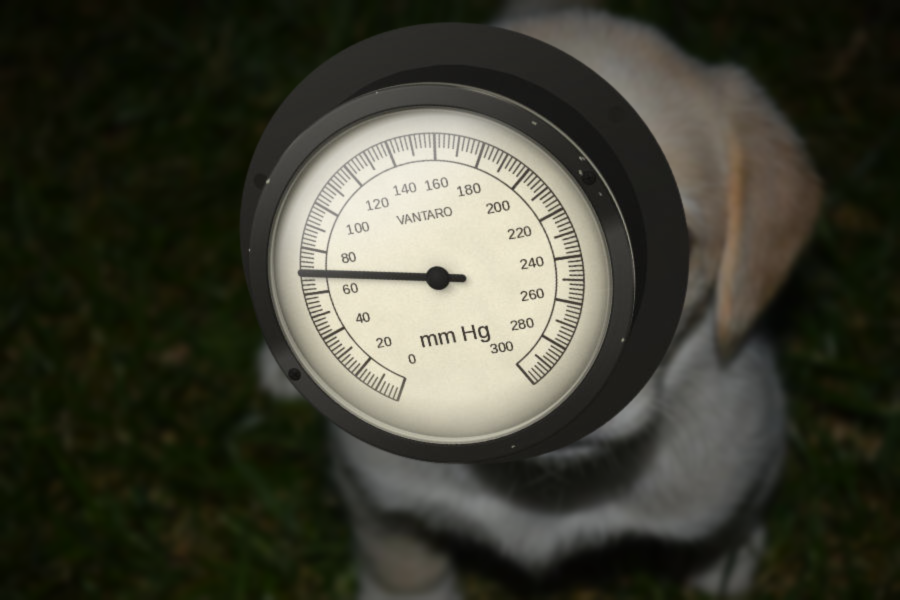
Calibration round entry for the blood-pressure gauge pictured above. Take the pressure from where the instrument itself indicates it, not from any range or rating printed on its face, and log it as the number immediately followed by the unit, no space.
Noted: 70mmHg
